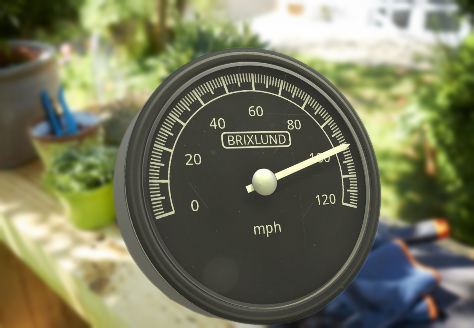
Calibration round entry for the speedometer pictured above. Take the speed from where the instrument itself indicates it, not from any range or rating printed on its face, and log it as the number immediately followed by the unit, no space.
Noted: 100mph
